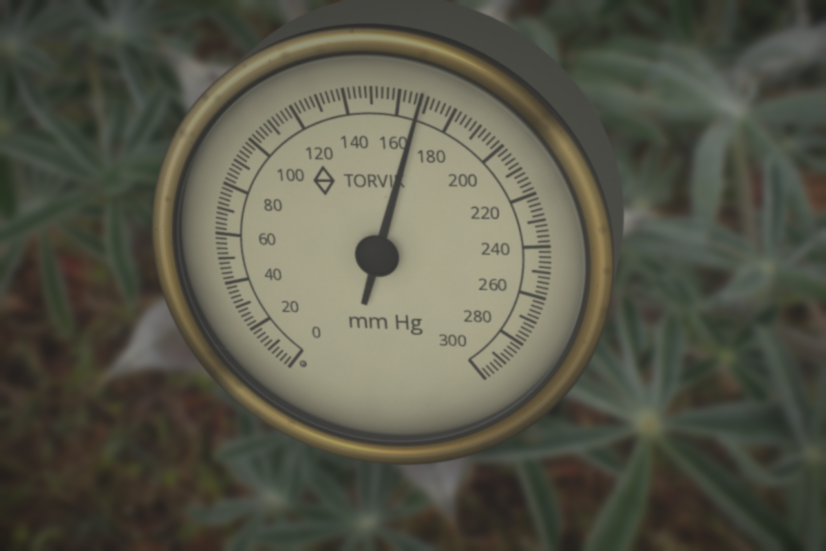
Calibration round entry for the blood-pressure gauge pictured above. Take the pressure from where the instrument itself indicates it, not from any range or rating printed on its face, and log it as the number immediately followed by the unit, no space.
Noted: 168mmHg
